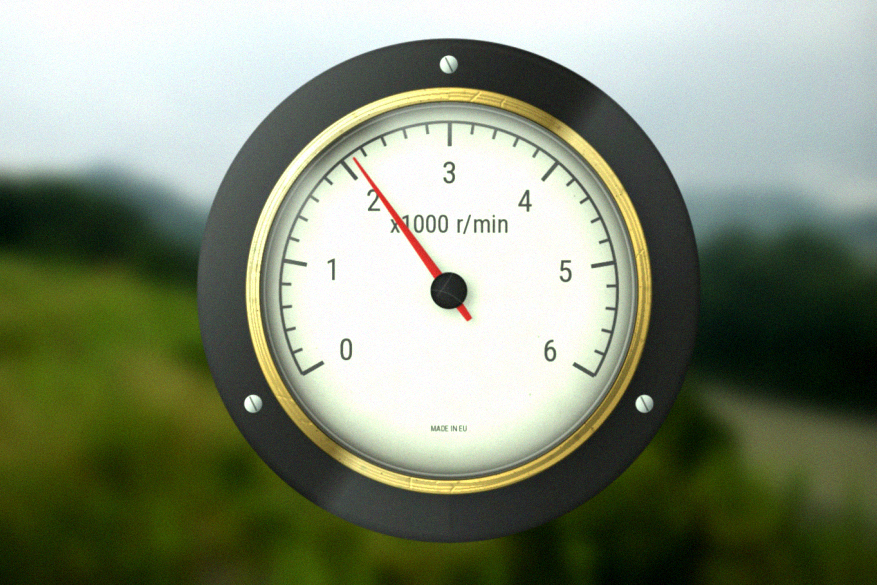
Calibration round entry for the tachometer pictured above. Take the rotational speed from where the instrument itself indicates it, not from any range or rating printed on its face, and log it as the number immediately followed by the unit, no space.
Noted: 2100rpm
